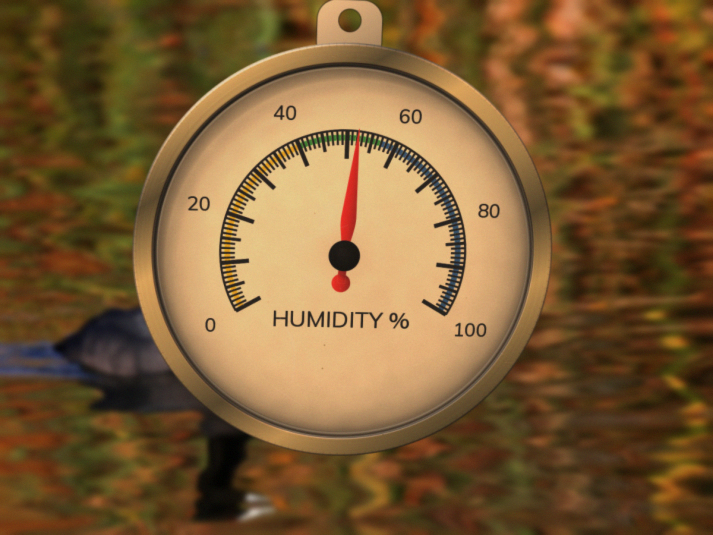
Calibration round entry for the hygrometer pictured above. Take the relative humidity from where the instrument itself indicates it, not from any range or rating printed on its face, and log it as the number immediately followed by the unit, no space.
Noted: 52%
